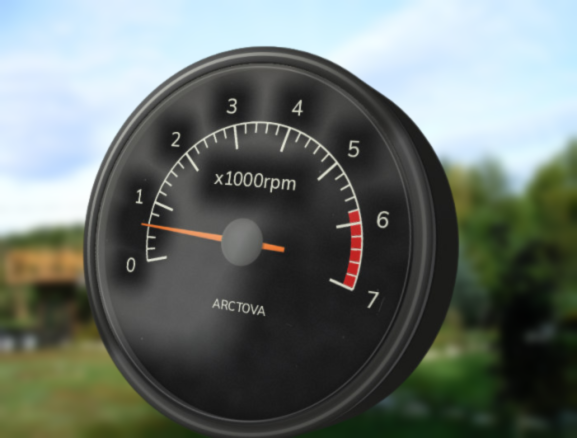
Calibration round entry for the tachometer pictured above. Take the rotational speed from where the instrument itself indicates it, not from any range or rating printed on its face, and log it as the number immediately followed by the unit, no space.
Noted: 600rpm
